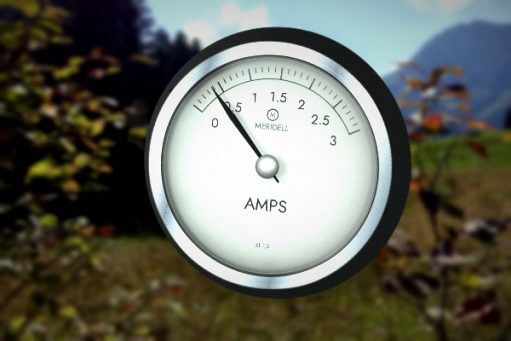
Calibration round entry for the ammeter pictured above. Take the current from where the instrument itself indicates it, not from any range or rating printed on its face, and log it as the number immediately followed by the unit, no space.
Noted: 0.4A
